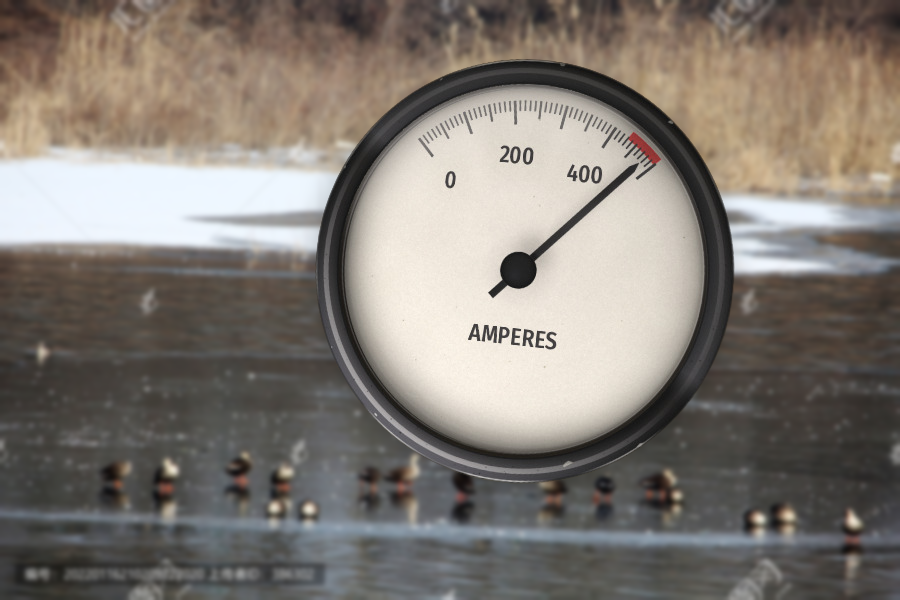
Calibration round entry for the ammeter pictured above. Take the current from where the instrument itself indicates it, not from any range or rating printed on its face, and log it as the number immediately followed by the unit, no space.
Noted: 480A
